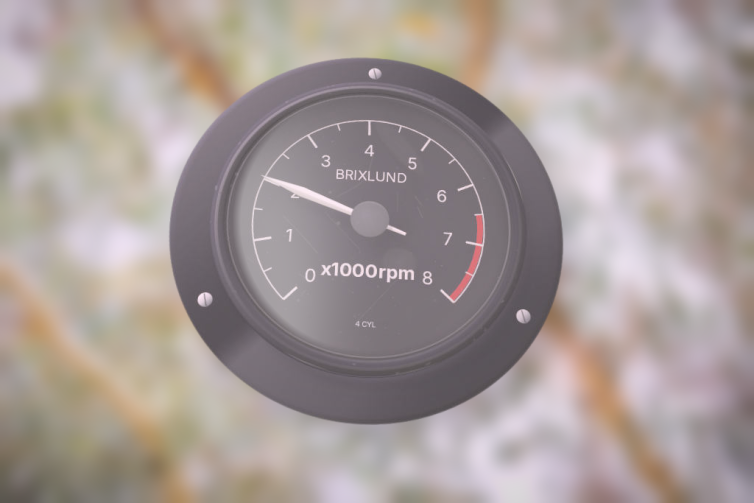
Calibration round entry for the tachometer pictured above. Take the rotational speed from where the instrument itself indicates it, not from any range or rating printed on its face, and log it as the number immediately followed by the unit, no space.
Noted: 2000rpm
